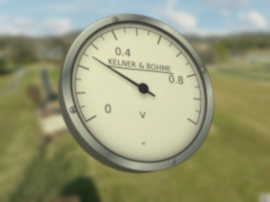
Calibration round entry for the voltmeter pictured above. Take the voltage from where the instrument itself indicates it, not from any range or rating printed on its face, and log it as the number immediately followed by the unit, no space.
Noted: 0.25V
